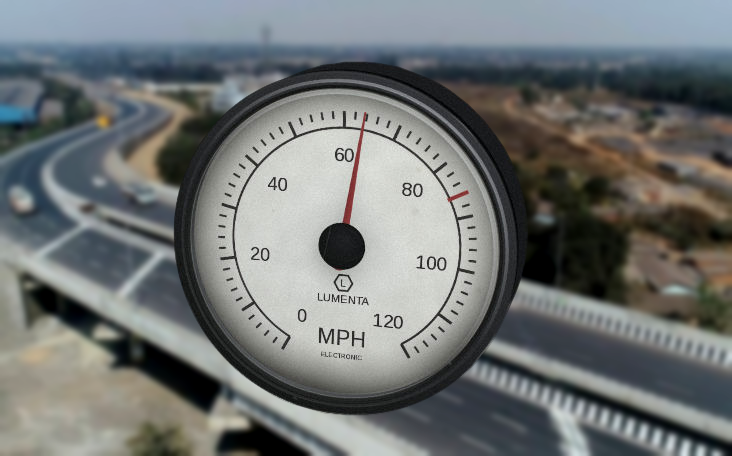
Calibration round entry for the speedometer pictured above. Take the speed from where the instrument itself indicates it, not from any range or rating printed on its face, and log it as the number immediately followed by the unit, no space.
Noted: 64mph
